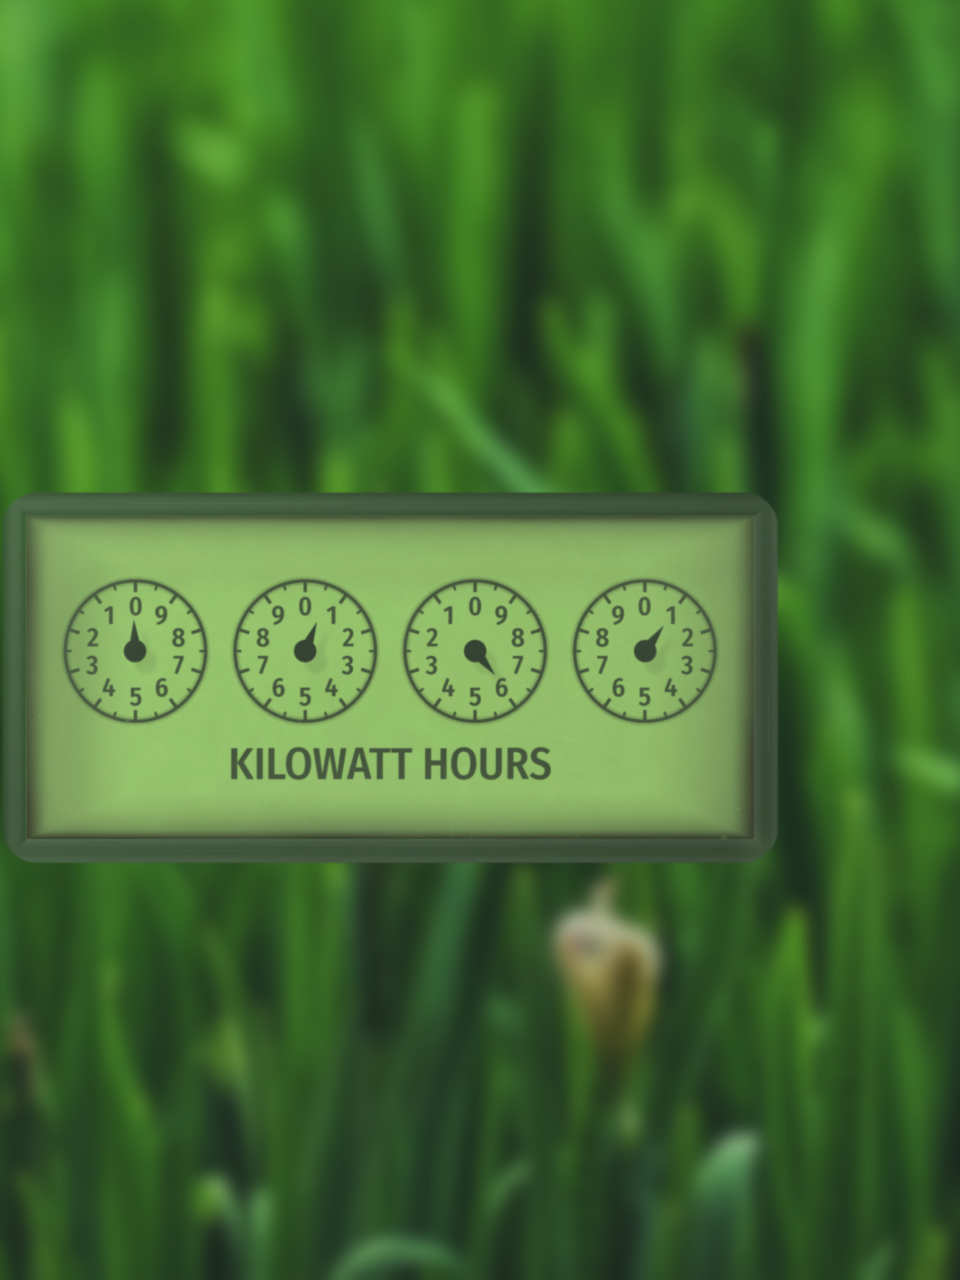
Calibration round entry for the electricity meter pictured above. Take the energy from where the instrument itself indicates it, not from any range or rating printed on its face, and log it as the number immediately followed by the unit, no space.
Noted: 61kWh
